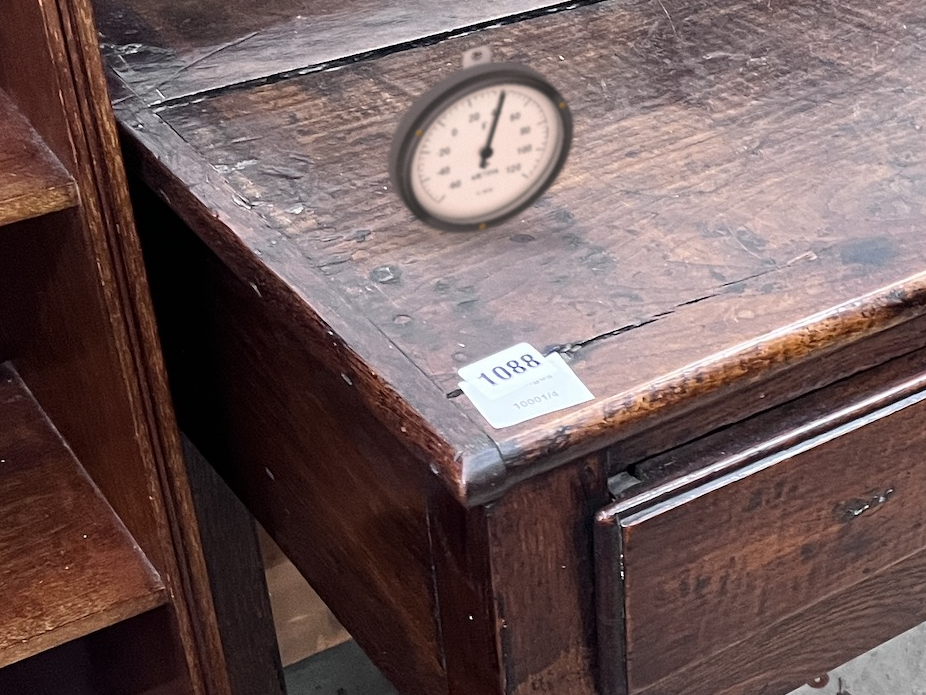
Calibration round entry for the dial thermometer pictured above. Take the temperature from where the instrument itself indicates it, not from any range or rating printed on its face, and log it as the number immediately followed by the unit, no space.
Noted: 40°F
